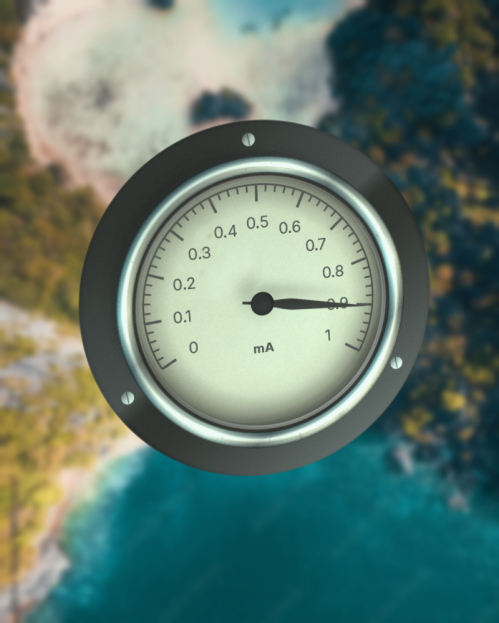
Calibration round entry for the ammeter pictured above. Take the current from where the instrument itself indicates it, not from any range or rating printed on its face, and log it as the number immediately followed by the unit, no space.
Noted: 0.9mA
